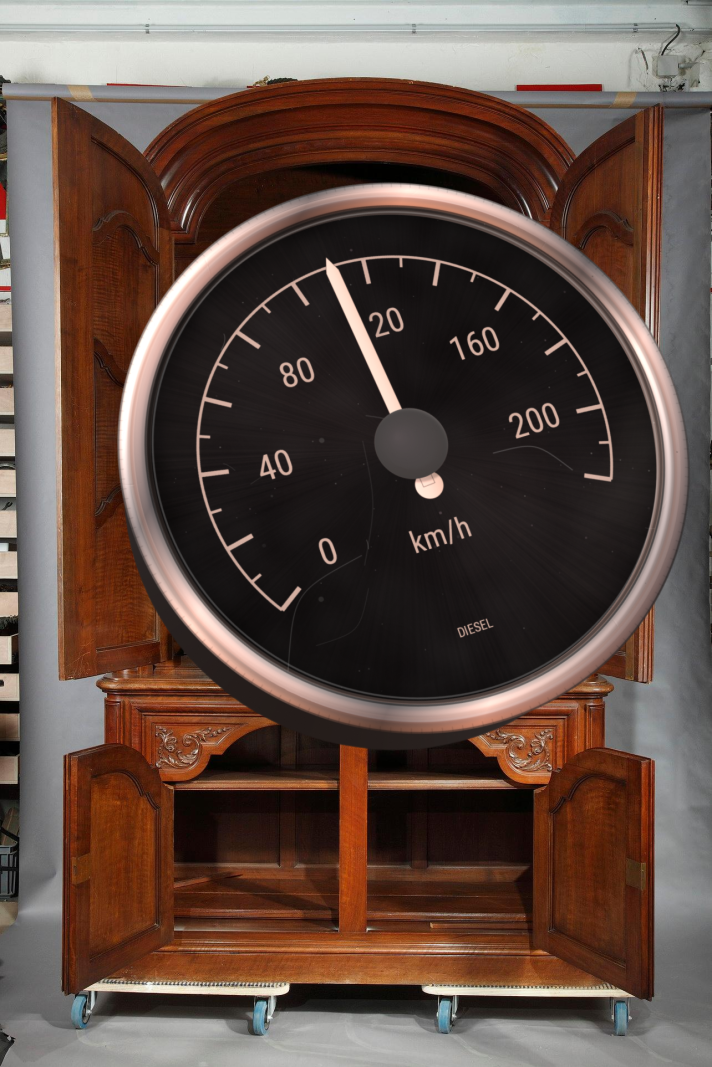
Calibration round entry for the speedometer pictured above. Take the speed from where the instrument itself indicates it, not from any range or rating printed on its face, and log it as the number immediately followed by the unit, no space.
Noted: 110km/h
